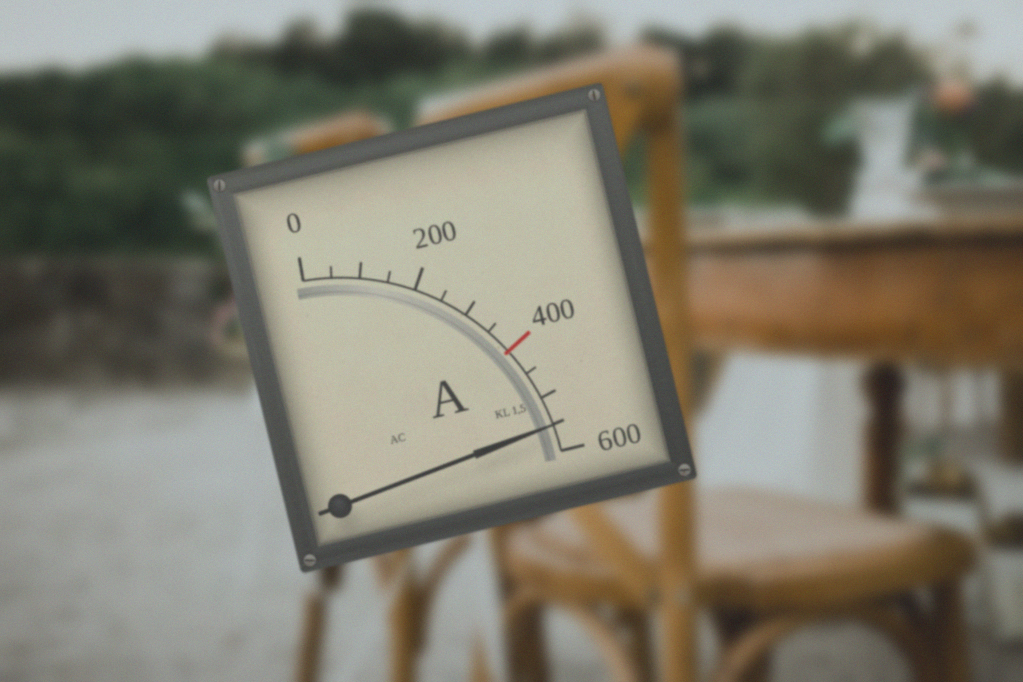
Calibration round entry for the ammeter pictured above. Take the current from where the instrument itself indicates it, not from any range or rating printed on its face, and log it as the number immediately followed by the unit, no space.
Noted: 550A
